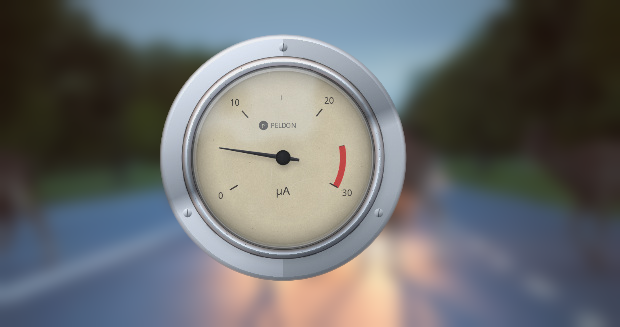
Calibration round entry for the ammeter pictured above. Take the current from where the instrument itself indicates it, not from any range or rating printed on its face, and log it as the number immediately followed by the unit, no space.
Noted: 5µA
